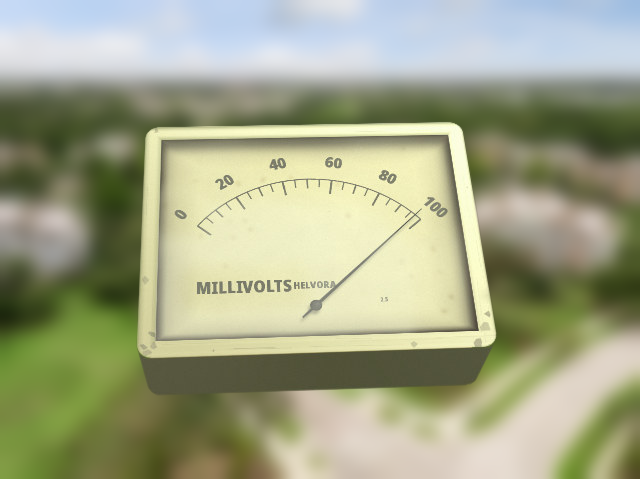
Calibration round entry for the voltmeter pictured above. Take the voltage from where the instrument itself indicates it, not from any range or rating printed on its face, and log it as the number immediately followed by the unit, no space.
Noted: 97.5mV
